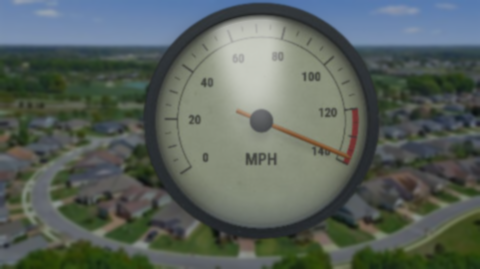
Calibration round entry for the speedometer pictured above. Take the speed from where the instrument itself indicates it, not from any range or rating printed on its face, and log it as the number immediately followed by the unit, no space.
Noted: 137.5mph
